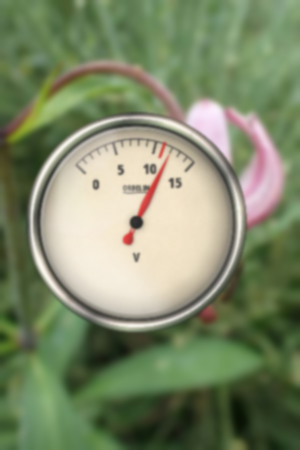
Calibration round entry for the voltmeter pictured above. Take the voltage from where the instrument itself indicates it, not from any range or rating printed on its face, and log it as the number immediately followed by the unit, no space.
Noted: 12V
